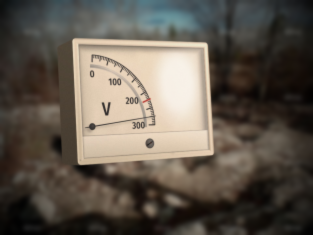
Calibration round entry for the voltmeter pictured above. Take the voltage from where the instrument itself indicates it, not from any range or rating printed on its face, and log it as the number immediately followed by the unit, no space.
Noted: 275V
